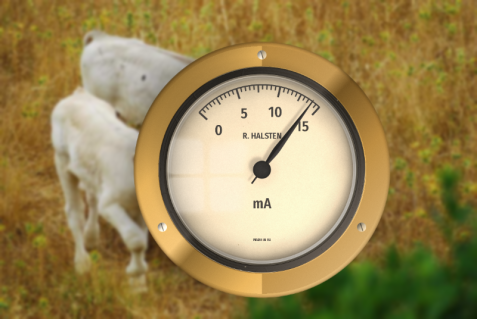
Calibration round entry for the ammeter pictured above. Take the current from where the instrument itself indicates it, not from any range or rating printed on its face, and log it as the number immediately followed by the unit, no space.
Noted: 14mA
